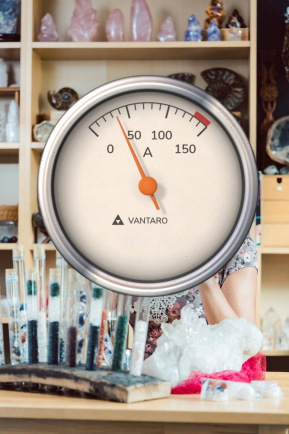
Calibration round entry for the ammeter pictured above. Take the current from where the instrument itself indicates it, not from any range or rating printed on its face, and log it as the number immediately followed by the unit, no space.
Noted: 35A
